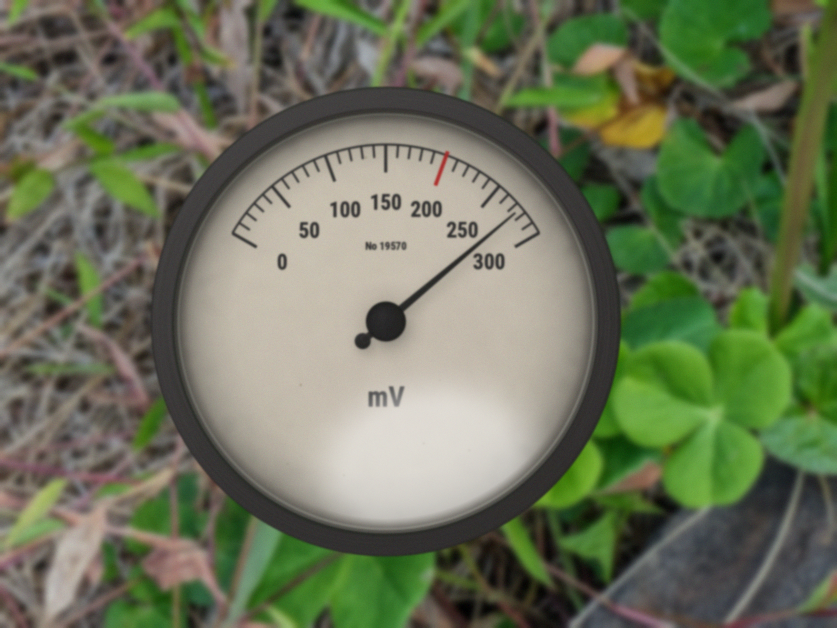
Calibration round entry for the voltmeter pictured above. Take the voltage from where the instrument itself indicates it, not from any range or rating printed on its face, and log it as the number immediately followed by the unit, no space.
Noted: 275mV
